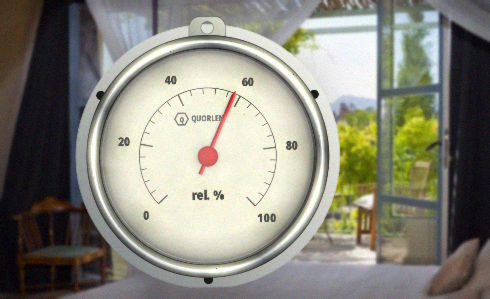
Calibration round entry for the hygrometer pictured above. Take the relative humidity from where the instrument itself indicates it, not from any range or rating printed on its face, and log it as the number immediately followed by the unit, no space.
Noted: 58%
